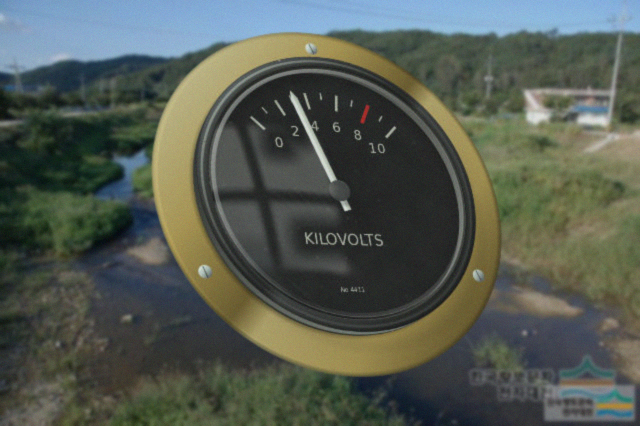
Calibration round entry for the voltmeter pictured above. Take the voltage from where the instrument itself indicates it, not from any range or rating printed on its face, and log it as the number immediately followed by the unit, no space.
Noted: 3kV
